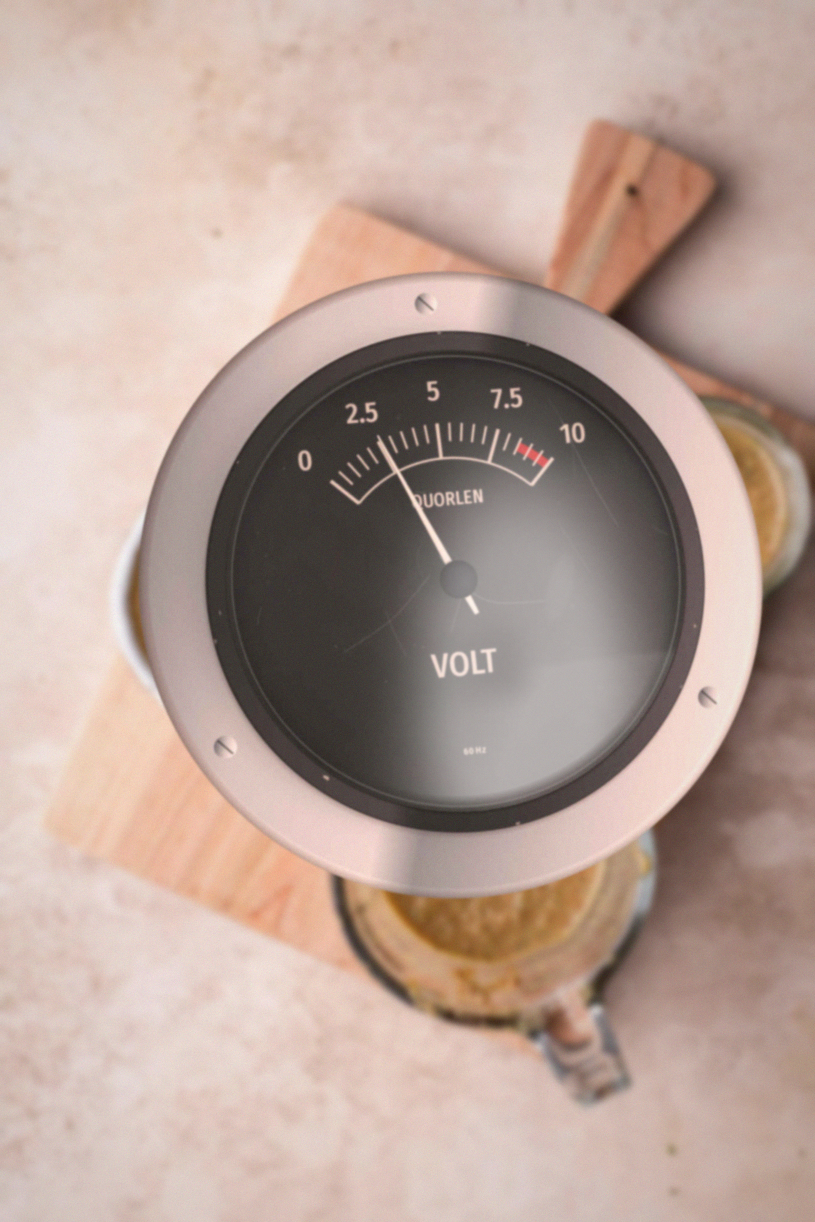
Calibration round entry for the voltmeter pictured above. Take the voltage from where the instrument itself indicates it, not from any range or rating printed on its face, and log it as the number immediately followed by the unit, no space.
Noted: 2.5V
